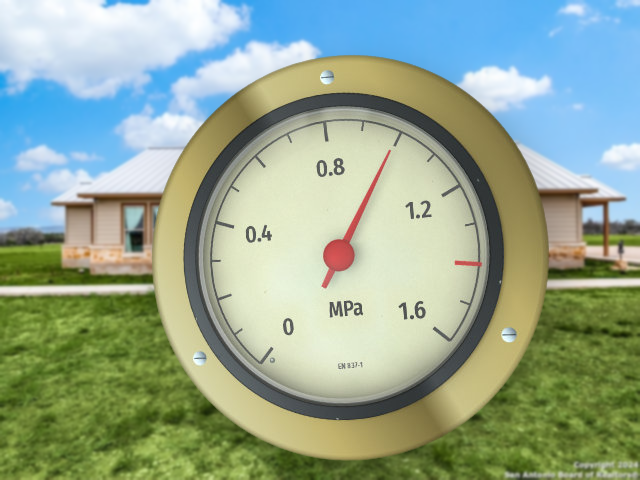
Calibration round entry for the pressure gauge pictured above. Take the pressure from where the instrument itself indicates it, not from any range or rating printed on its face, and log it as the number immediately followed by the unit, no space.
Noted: 1MPa
